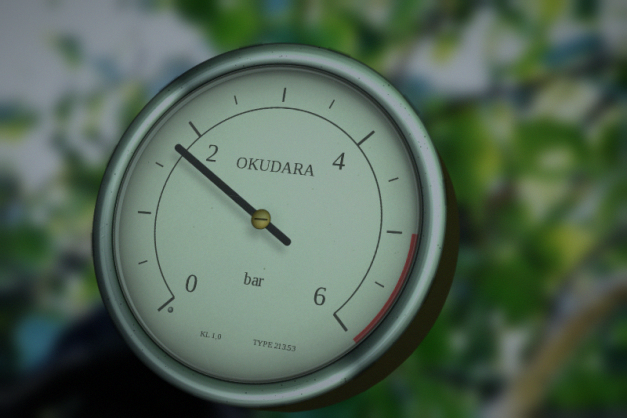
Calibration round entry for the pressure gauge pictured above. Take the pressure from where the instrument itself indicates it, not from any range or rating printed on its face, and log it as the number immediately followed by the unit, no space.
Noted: 1.75bar
